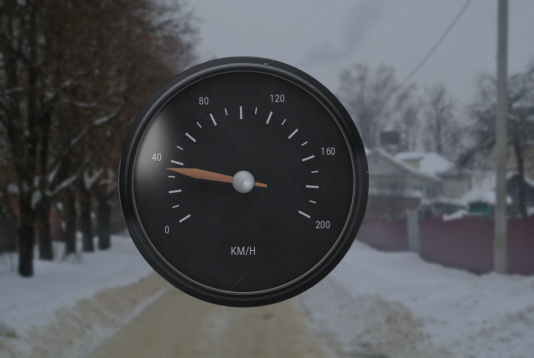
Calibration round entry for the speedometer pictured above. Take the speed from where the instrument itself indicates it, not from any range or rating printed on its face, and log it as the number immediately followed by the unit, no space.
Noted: 35km/h
